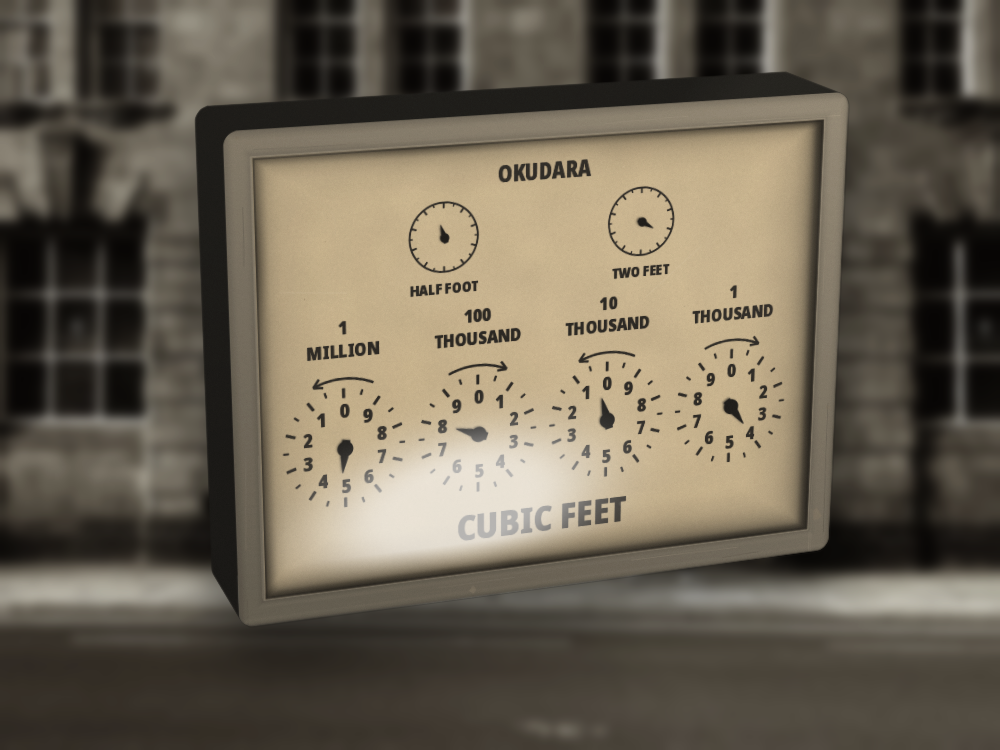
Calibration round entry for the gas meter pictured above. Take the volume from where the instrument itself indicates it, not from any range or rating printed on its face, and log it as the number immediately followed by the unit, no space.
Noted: 480400ft³
